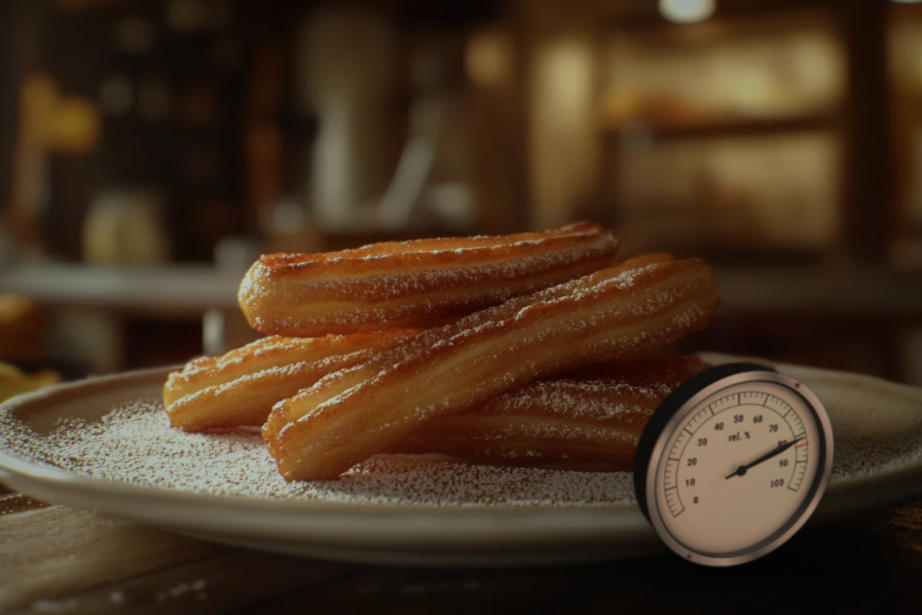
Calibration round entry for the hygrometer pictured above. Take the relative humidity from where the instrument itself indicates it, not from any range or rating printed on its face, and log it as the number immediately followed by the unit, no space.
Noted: 80%
